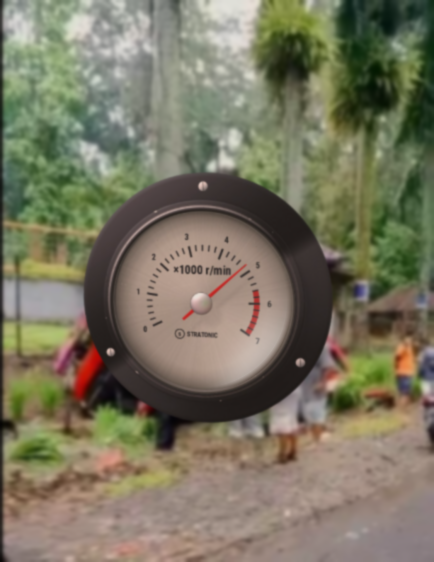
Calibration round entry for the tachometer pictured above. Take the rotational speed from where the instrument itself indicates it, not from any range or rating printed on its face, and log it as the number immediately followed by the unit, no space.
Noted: 4800rpm
